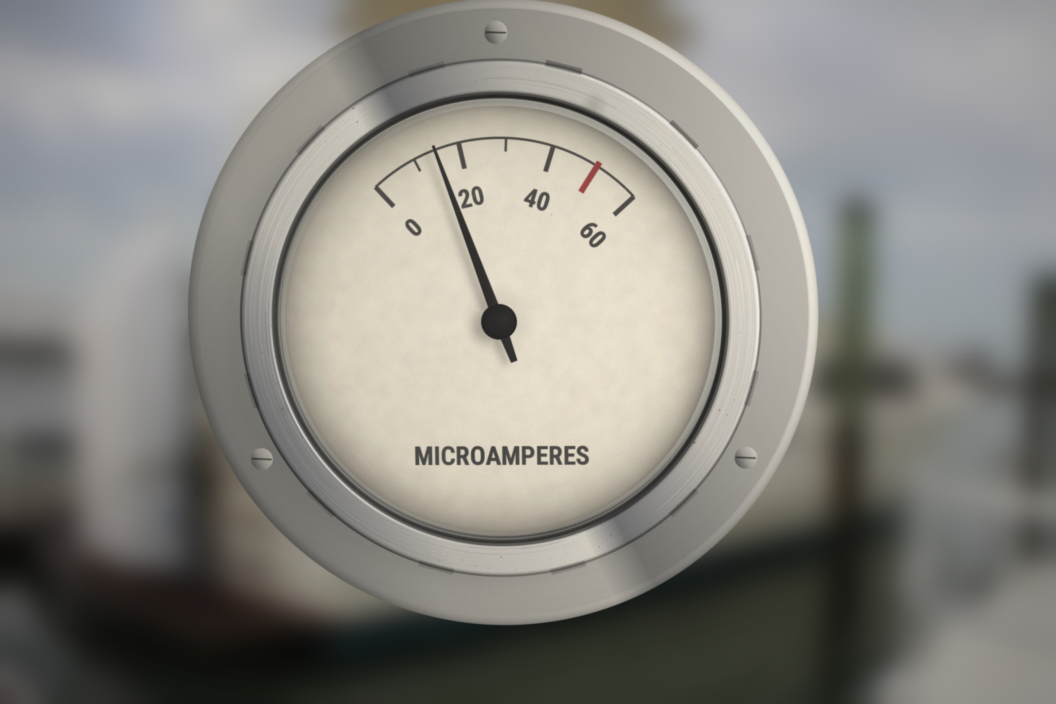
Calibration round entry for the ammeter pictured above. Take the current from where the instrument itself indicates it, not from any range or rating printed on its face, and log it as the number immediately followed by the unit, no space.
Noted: 15µA
